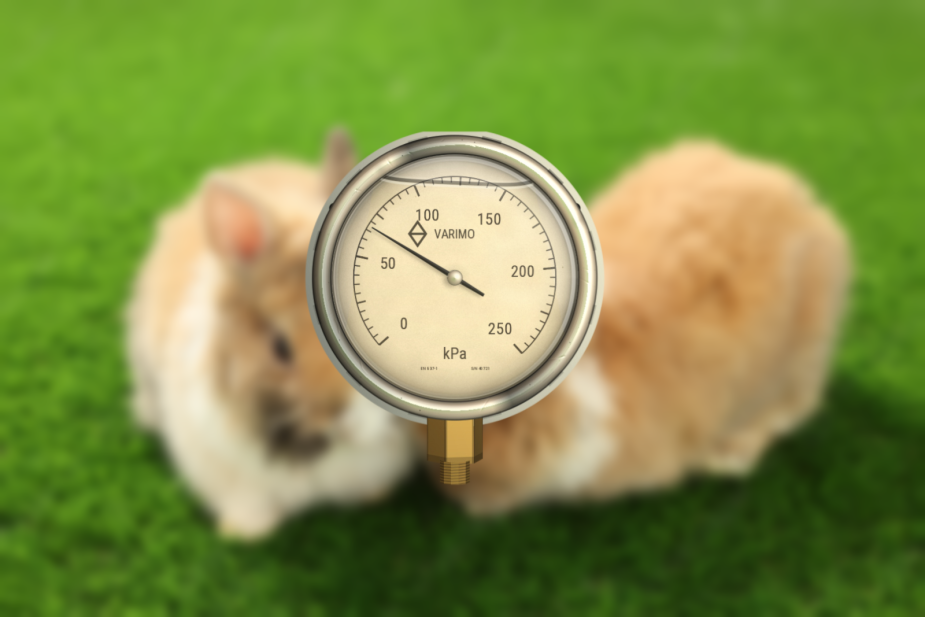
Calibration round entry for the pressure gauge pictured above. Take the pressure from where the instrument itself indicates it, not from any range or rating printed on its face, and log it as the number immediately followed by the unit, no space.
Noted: 67.5kPa
